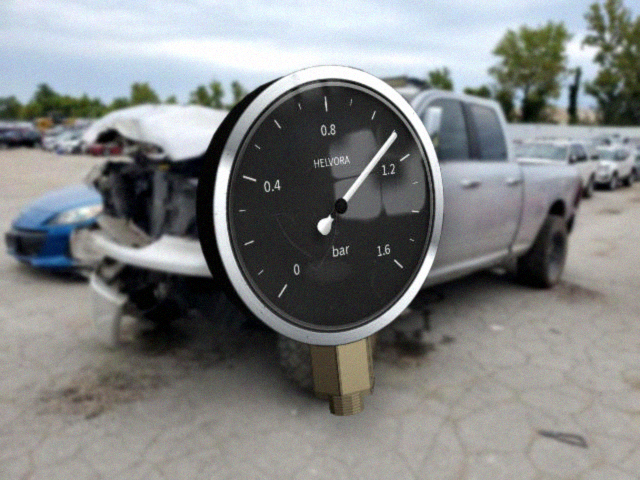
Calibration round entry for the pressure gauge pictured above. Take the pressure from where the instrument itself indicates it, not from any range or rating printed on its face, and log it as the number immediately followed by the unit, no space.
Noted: 1.1bar
